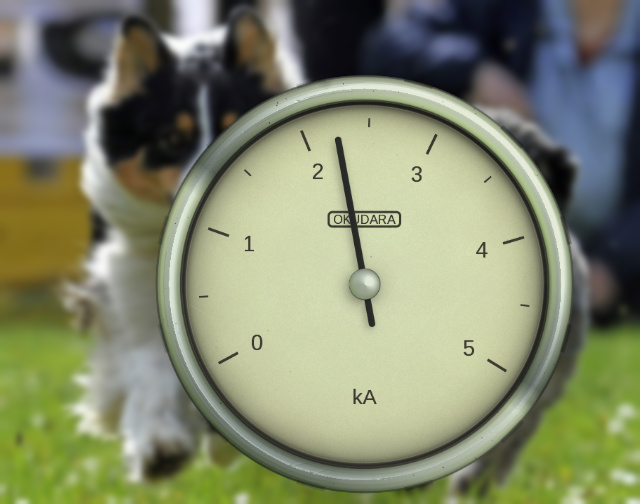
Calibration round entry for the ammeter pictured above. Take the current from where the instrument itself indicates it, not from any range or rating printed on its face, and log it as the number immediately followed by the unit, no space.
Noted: 2.25kA
